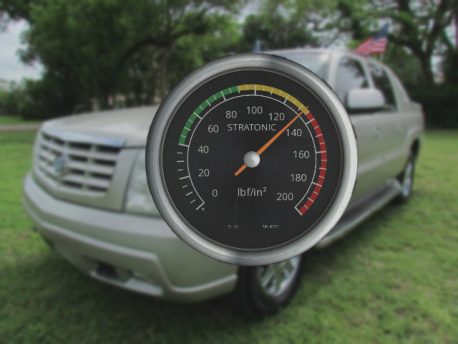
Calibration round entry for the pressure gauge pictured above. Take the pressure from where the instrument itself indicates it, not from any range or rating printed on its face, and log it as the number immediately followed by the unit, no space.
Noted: 132.5psi
